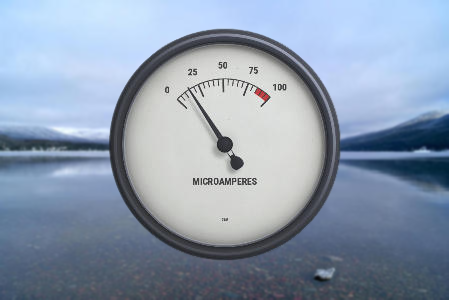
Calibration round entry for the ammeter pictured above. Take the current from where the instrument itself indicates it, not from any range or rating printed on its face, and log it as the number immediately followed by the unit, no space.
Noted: 15µA
